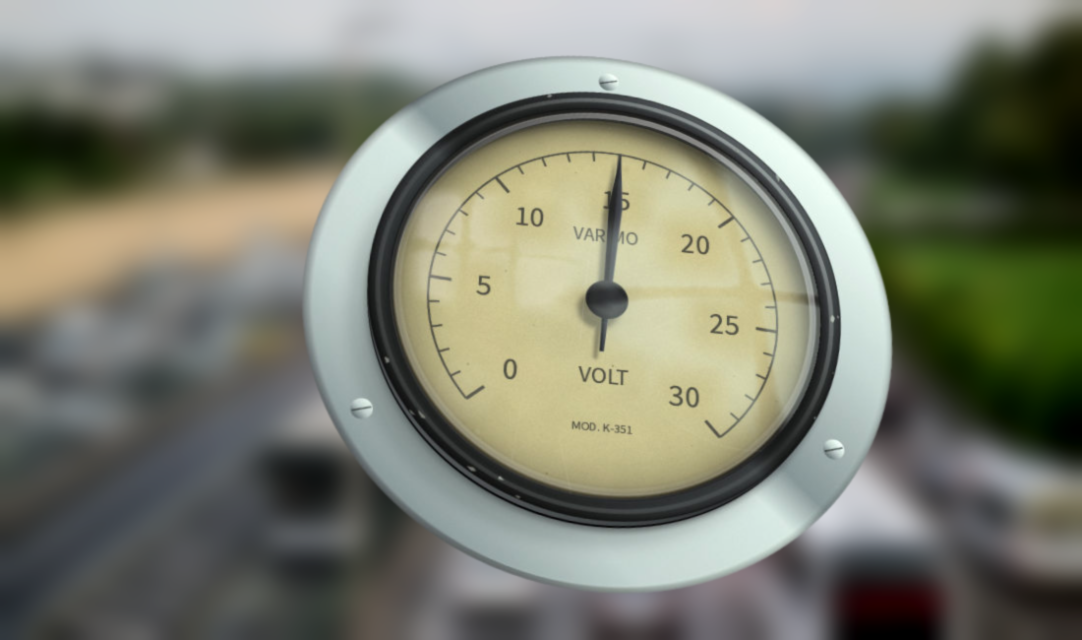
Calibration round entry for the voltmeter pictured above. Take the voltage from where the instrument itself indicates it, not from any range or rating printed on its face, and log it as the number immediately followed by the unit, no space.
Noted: 15V
